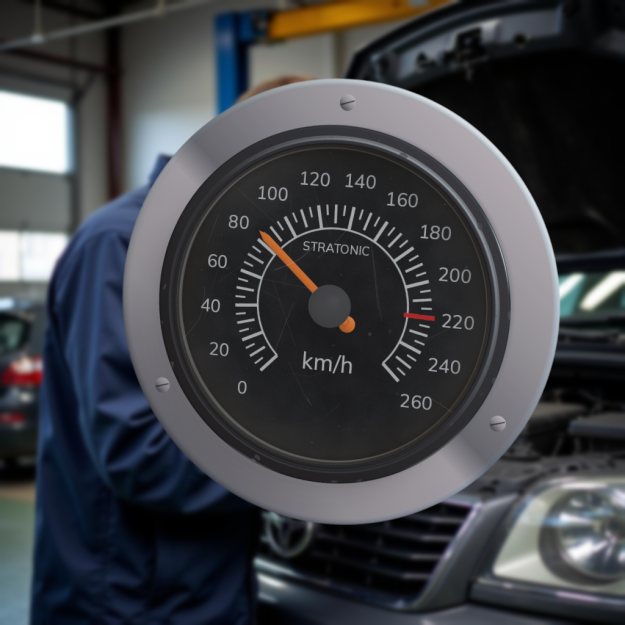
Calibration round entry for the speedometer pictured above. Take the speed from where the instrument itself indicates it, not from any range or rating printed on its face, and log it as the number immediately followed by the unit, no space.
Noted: 85km/h
